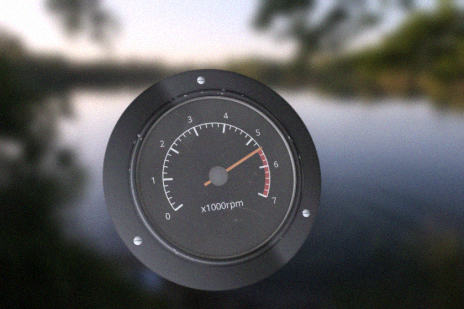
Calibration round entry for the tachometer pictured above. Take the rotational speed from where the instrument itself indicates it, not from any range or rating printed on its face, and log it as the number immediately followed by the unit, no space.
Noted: 5400rpm
